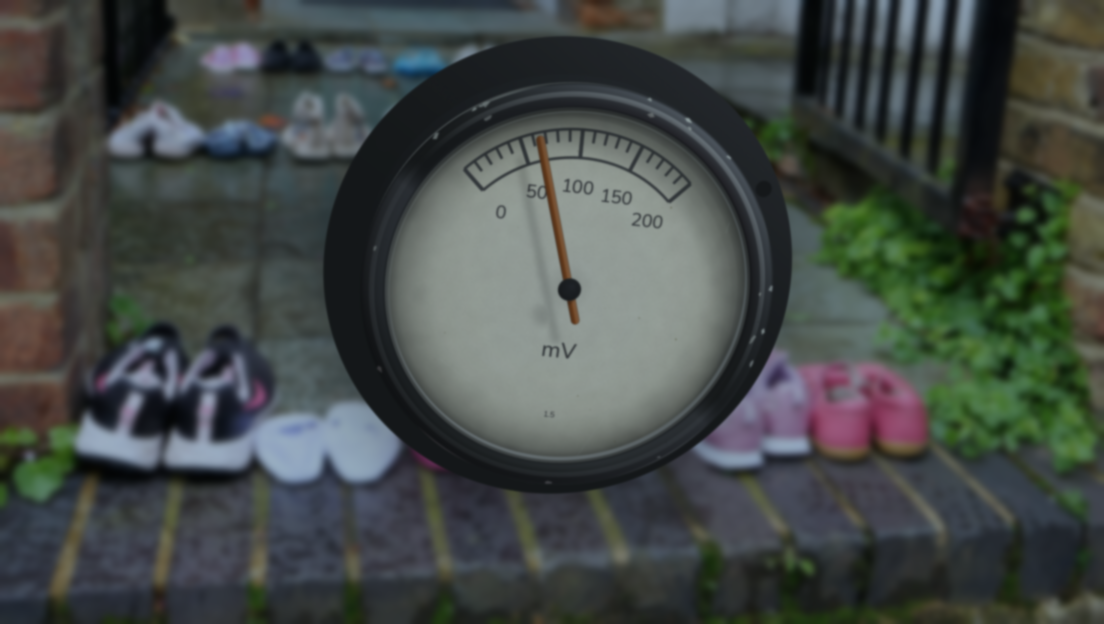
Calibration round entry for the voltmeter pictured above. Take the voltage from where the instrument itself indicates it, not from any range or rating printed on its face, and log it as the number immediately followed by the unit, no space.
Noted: 65mV
